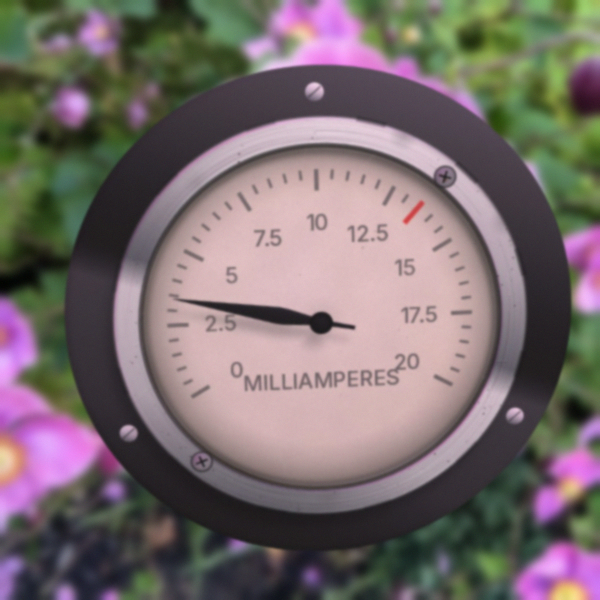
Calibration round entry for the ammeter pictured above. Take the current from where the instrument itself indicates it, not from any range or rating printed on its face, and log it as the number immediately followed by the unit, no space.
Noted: 3.5mA
